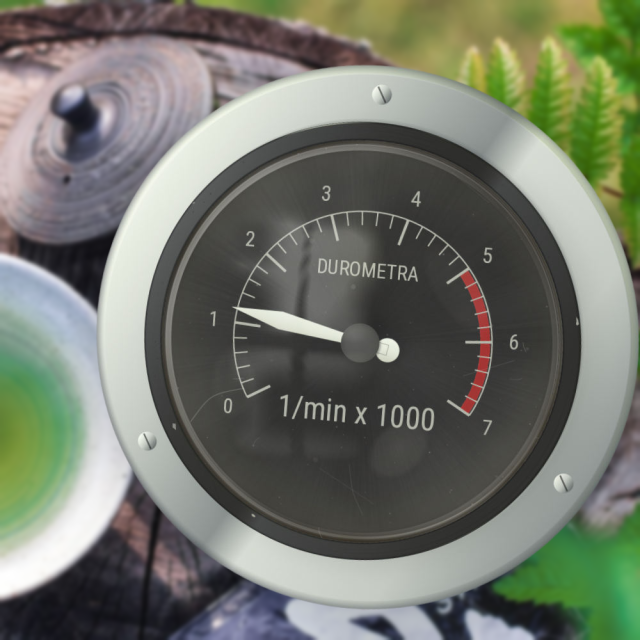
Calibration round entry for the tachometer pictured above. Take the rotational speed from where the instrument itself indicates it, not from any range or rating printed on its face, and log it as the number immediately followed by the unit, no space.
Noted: 1200rpm
